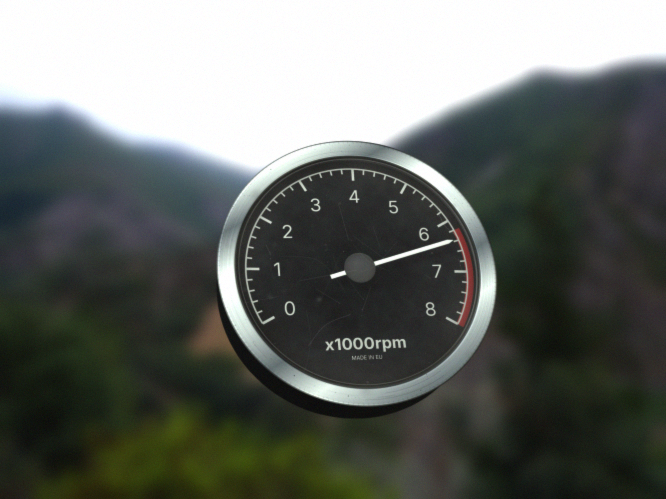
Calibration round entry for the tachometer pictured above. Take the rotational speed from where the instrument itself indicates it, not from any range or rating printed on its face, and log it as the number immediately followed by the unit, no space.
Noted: 6400rpm
